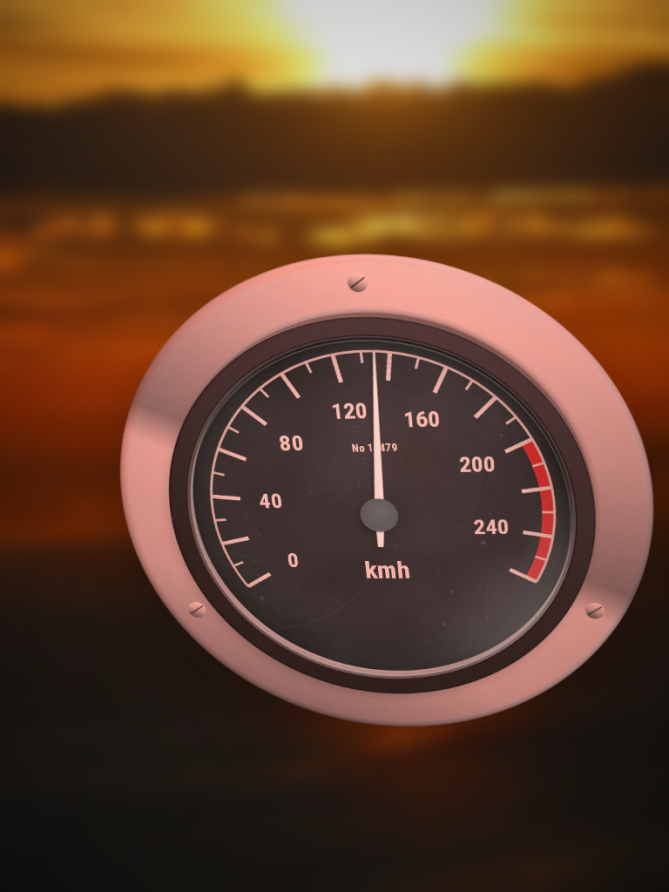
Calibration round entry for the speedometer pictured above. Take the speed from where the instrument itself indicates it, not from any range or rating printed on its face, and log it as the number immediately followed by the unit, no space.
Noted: 135km/h
